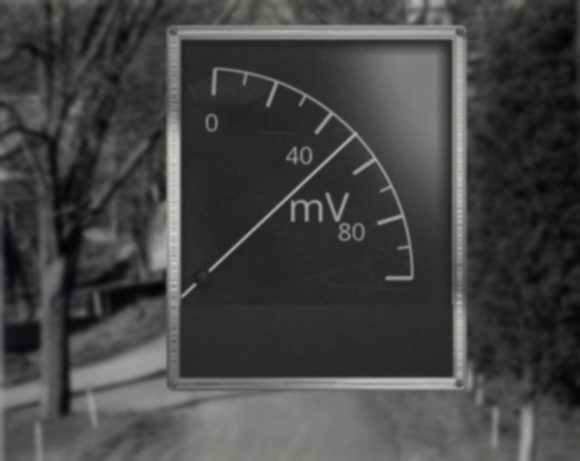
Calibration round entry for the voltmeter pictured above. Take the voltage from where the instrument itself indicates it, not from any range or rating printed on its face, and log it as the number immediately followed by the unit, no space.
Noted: 50mV
